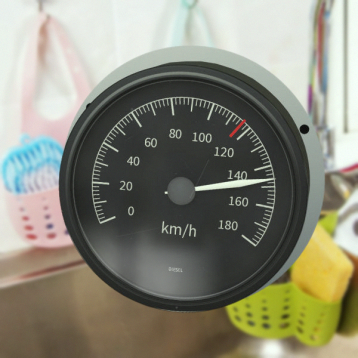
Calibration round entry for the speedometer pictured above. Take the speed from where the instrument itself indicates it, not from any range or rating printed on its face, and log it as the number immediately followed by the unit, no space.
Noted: 146km/h
